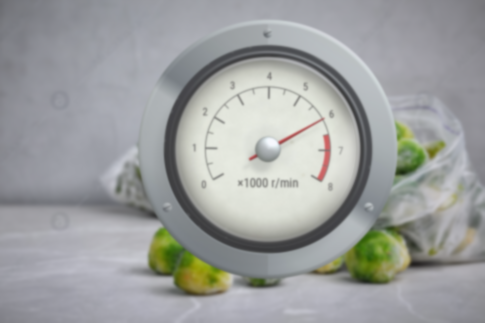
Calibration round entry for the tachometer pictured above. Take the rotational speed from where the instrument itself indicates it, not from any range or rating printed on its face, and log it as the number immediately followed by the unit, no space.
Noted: 6000rpm
